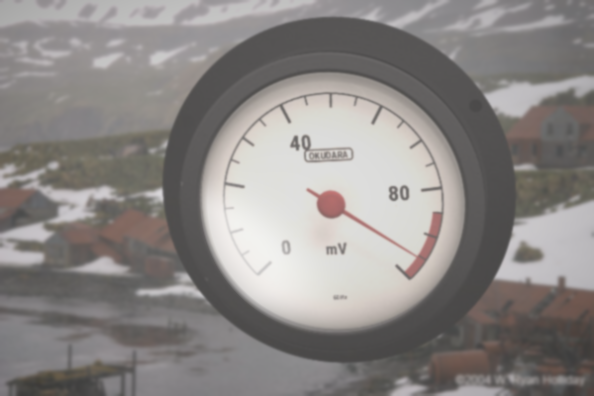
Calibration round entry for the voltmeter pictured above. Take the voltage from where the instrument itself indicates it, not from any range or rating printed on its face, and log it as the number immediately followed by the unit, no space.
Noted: 95mV
